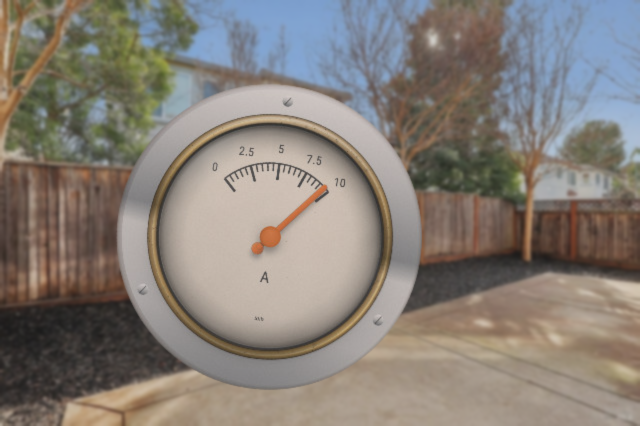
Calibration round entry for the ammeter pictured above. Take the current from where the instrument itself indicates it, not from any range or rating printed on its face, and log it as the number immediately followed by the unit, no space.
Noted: 9.5A
